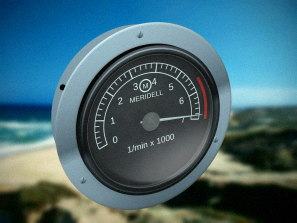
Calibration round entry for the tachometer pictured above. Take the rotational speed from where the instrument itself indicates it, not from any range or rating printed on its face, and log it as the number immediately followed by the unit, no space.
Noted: 6800rpm
